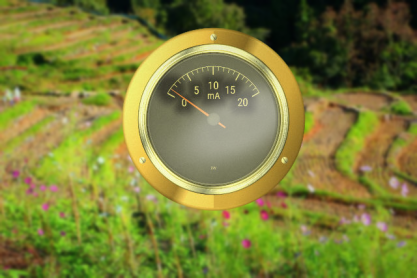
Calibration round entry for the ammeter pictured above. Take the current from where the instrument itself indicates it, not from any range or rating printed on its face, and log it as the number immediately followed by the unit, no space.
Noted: 1mA
